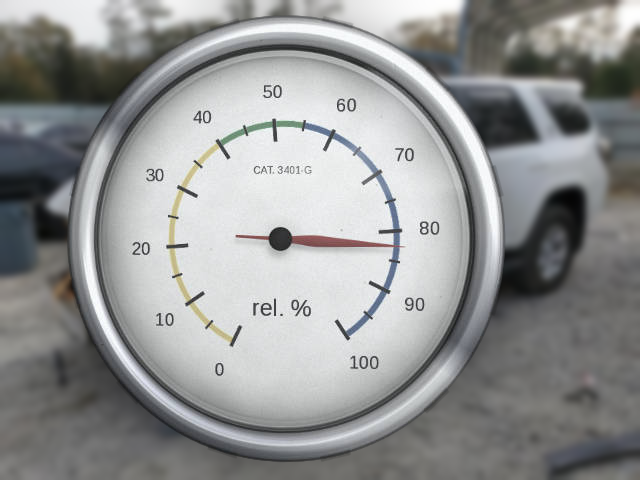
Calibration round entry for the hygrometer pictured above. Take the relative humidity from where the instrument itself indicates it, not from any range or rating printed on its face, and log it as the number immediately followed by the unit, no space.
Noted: 82.5%
